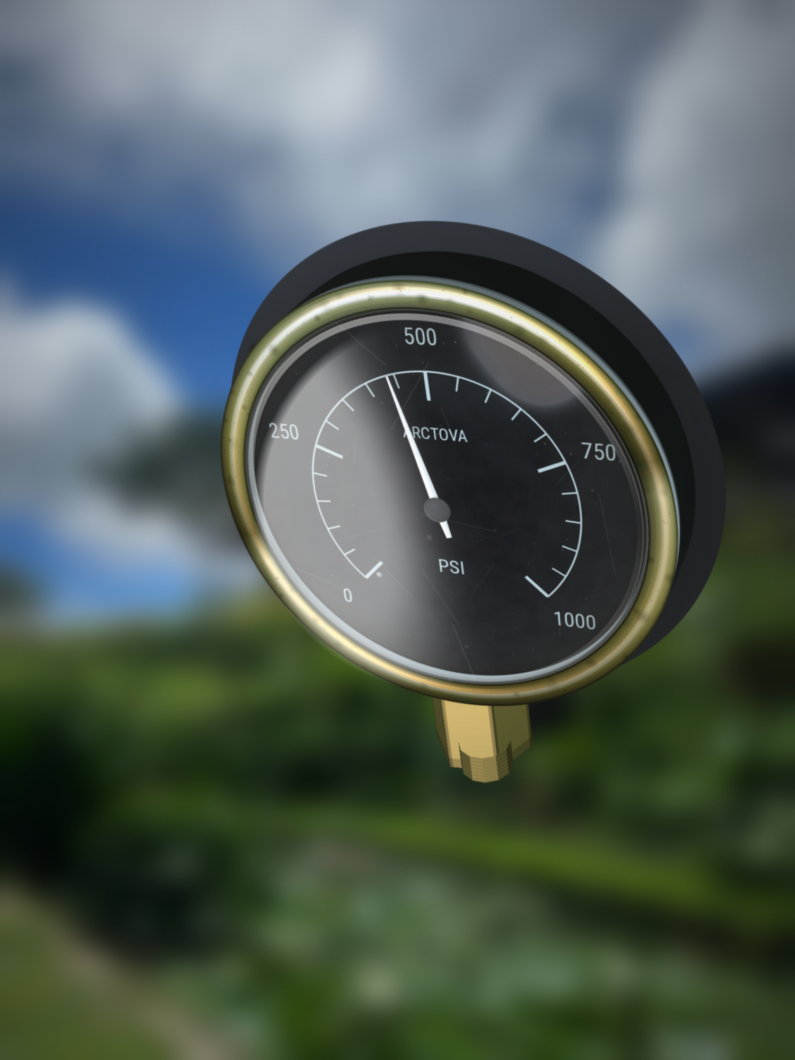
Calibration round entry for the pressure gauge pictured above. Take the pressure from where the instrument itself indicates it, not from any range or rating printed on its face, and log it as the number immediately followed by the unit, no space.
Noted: 450psi
